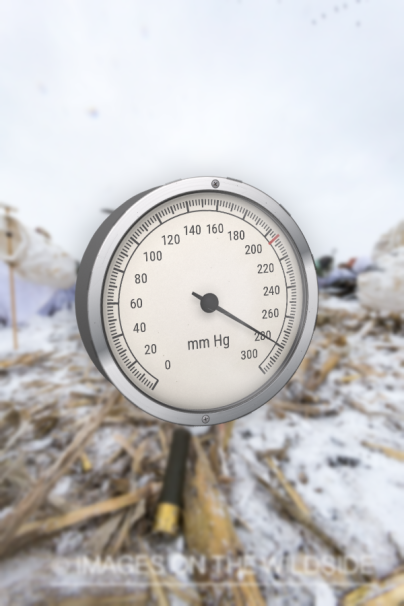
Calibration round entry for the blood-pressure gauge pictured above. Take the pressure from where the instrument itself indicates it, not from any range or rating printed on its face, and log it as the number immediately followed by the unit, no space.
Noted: 280mmHg
